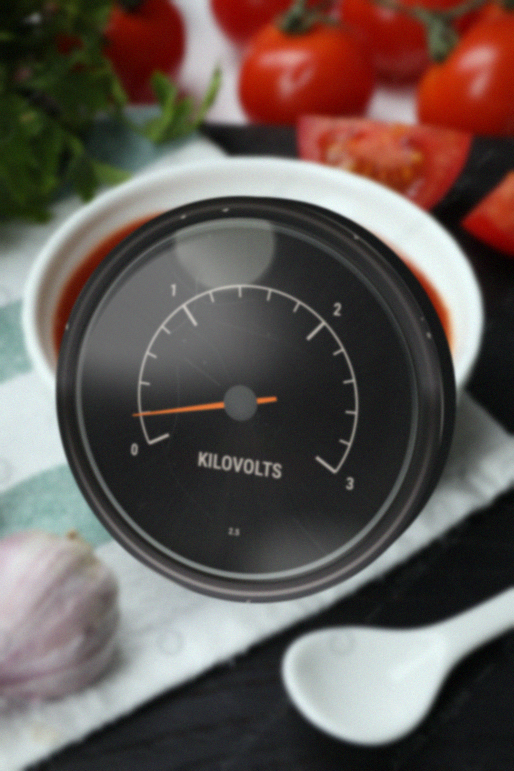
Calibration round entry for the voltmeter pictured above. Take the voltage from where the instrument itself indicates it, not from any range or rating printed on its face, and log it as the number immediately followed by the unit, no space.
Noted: 0.2kV
